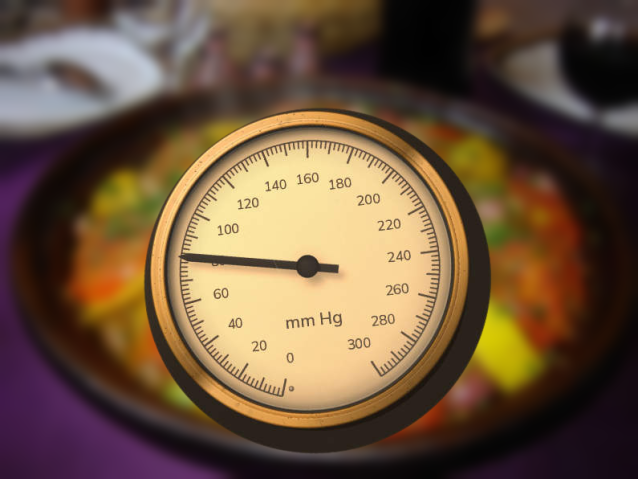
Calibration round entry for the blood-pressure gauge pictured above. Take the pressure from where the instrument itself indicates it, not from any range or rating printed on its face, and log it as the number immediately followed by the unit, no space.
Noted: 80mmHg
